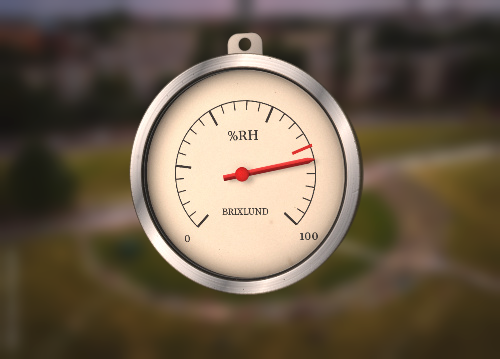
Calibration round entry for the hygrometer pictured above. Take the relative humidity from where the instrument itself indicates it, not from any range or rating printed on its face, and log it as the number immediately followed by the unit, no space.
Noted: 80%
